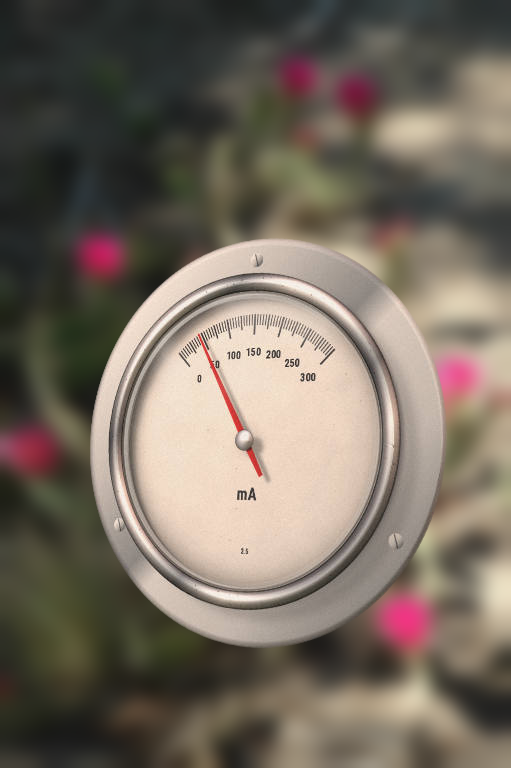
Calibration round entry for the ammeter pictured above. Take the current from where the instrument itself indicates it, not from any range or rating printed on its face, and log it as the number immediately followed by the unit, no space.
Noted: 50mA
